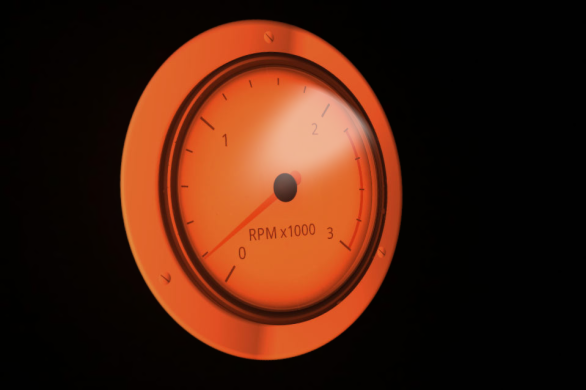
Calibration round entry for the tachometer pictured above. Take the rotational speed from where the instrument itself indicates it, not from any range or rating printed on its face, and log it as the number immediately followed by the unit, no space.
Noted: 200rpm
